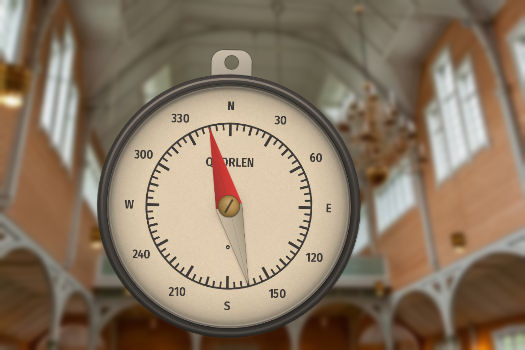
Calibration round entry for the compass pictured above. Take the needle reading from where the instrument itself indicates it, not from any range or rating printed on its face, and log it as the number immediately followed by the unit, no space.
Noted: 345°
